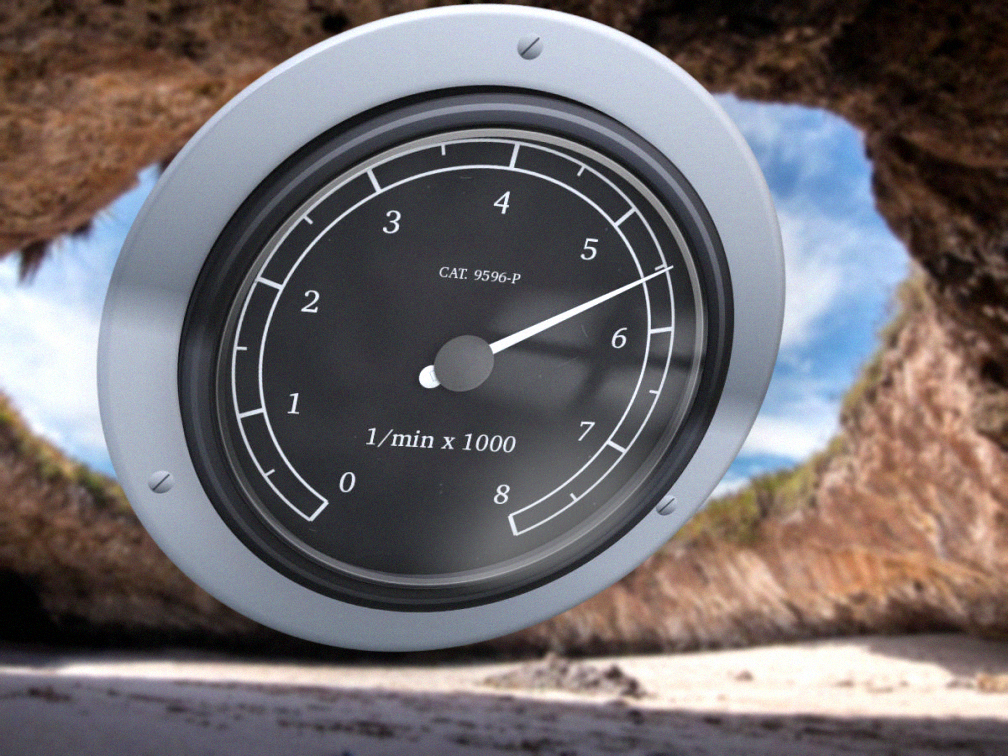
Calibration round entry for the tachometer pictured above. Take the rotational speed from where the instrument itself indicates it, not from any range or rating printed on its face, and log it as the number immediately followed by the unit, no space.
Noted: 5500rpm
